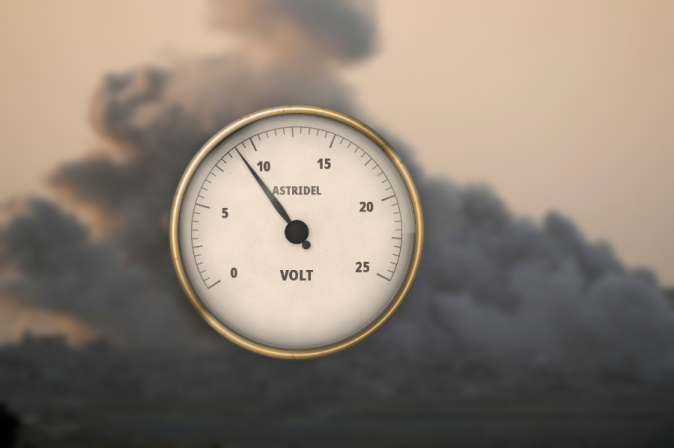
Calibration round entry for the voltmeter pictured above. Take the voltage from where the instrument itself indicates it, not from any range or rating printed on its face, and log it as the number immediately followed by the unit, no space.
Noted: 9V
